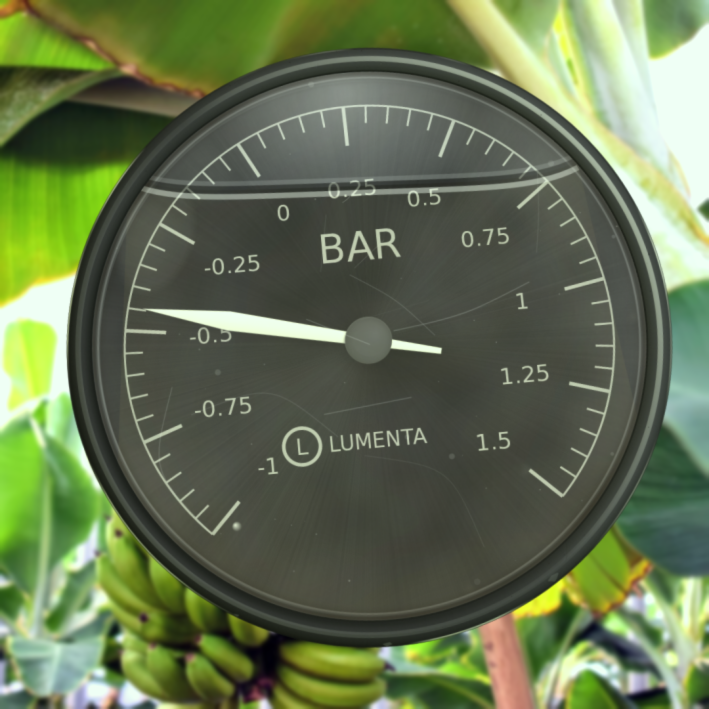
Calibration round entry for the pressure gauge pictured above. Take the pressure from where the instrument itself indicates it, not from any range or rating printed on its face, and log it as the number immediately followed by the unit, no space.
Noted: -0.45bar
